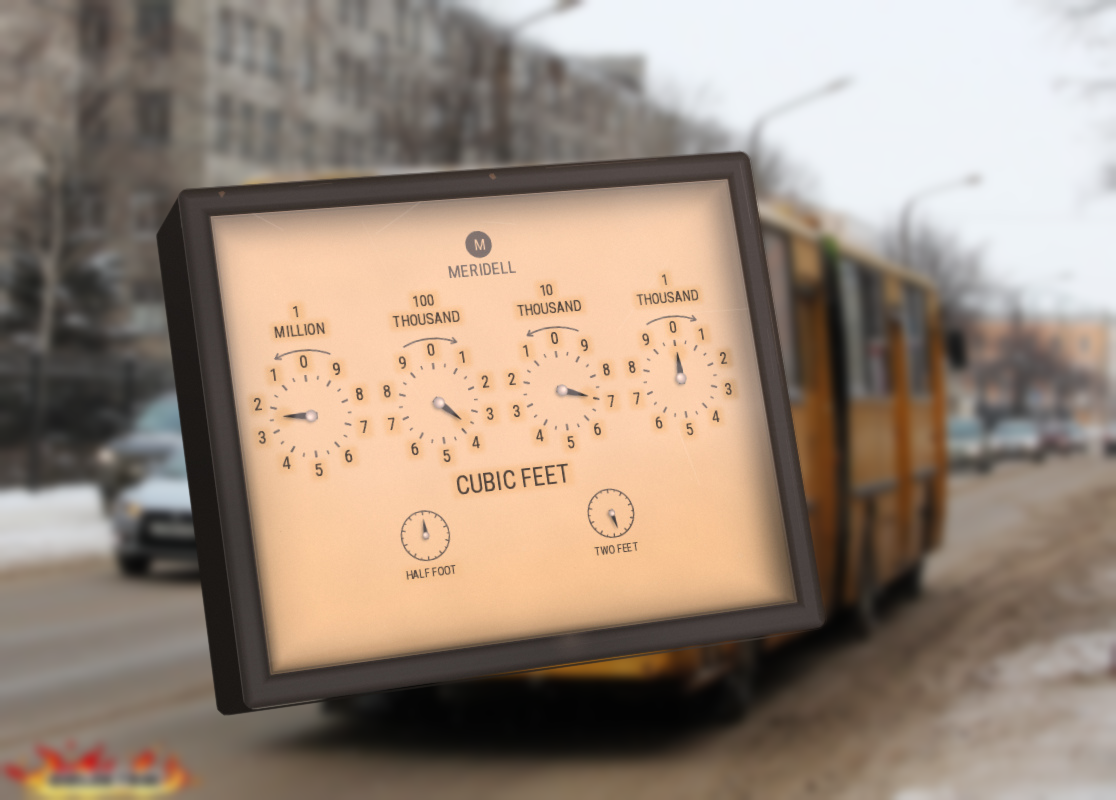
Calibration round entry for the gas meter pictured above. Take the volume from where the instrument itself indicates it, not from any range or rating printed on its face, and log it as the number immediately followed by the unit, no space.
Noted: 237000ft³
